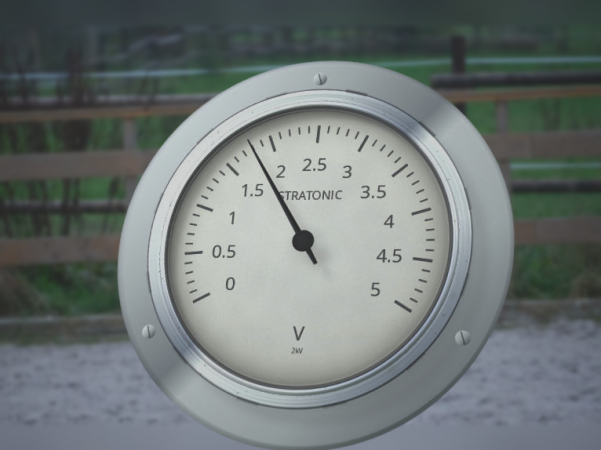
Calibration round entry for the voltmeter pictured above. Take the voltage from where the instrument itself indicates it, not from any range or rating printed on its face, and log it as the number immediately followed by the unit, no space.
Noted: 1.8V
